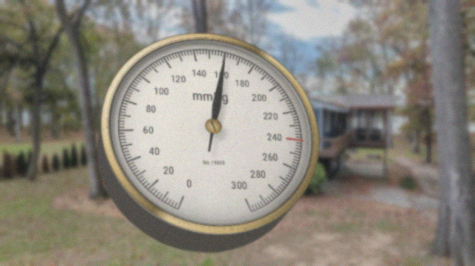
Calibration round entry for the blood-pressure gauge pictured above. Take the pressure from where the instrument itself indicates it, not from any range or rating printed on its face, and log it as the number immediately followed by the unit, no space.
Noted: 160mmHg
